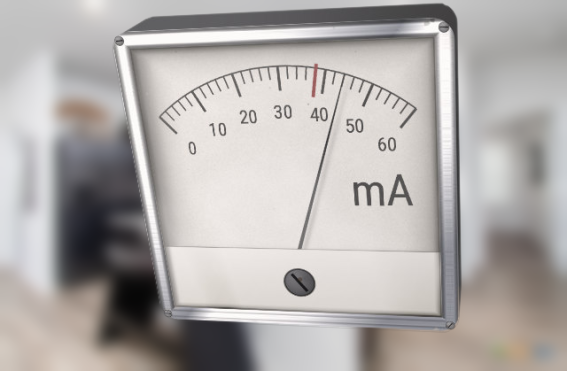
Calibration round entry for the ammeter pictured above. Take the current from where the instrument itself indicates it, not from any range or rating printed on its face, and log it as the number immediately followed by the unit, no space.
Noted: 44mA
